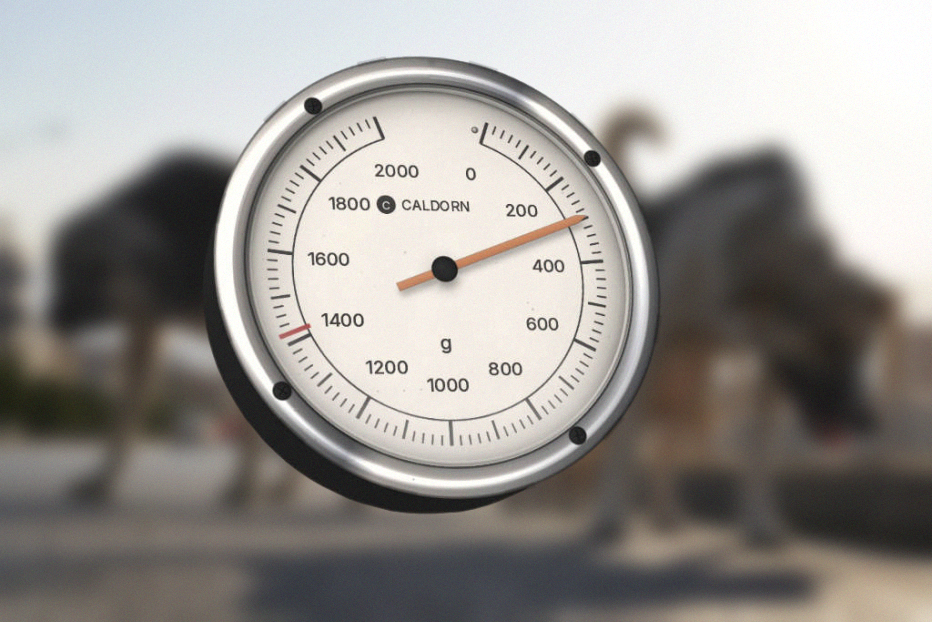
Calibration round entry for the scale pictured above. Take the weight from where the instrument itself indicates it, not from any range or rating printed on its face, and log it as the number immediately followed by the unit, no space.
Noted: 300g
